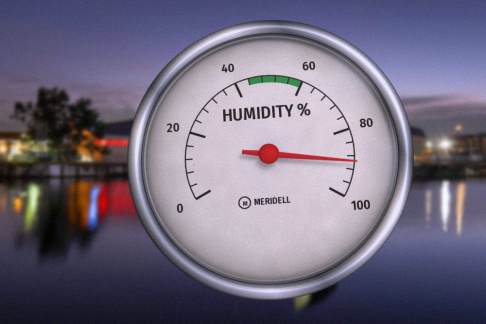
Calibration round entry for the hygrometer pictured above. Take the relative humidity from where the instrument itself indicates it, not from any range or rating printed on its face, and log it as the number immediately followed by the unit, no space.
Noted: 90%
